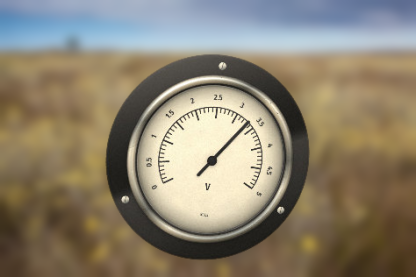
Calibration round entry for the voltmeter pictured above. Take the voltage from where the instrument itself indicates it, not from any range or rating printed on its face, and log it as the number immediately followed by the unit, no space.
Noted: 3.3V
